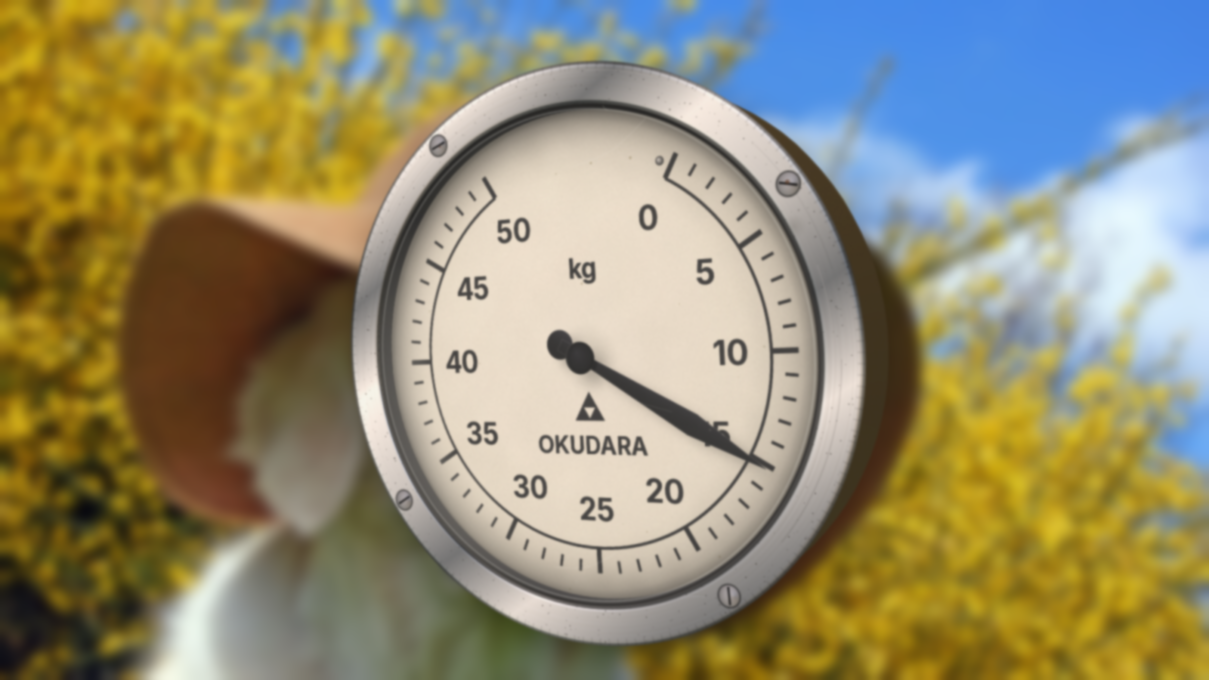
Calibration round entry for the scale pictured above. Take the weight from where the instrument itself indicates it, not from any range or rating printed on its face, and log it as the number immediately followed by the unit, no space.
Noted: 15kg
